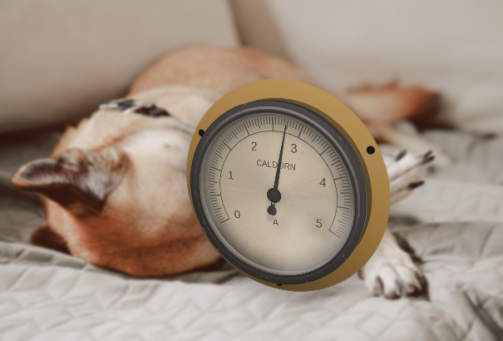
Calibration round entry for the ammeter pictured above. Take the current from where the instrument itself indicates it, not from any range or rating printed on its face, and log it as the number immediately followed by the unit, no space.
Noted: 2.75A
